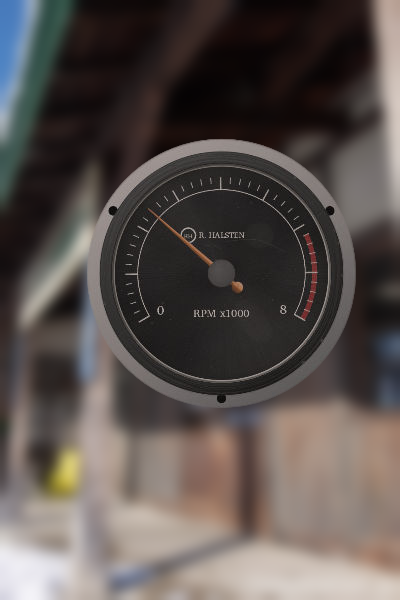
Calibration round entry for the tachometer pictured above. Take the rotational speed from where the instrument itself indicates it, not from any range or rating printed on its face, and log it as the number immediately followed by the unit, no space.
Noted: 2400rpm
